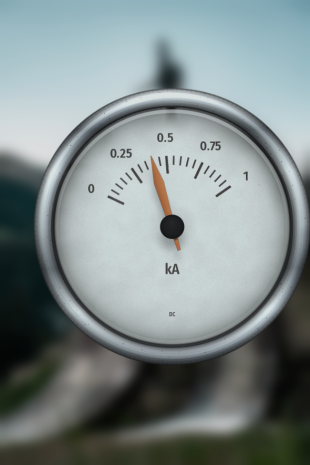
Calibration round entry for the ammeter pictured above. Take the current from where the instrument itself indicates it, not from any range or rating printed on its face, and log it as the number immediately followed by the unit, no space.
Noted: 0.4kA
